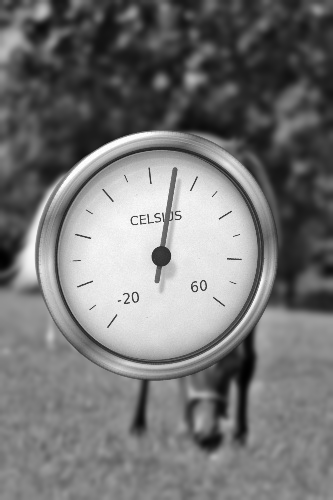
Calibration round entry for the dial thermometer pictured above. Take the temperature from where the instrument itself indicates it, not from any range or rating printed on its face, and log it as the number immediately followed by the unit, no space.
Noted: 25°C
